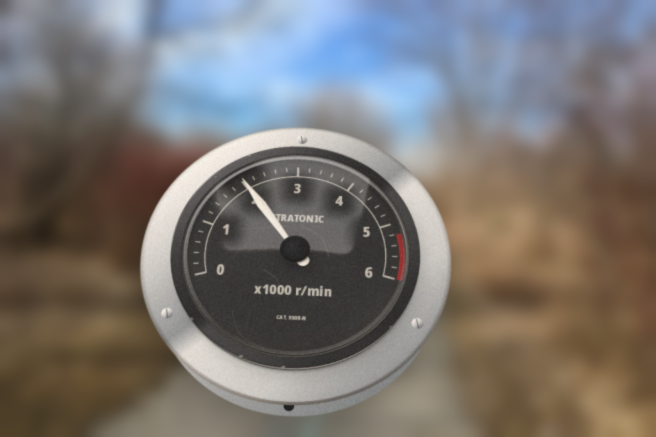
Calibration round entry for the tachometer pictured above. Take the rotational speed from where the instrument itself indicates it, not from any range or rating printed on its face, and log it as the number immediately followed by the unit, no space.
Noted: 2000rpm
